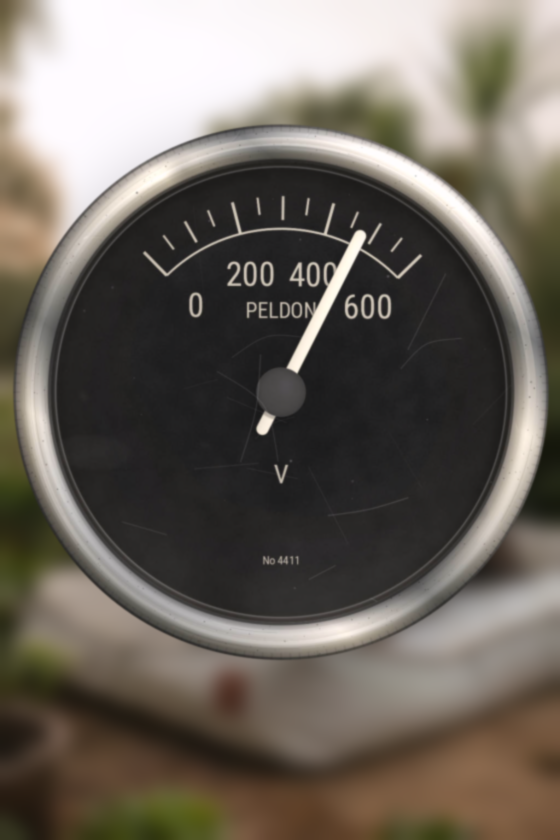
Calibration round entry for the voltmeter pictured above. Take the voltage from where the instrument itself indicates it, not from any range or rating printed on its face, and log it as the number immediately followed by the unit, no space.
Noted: 475V
